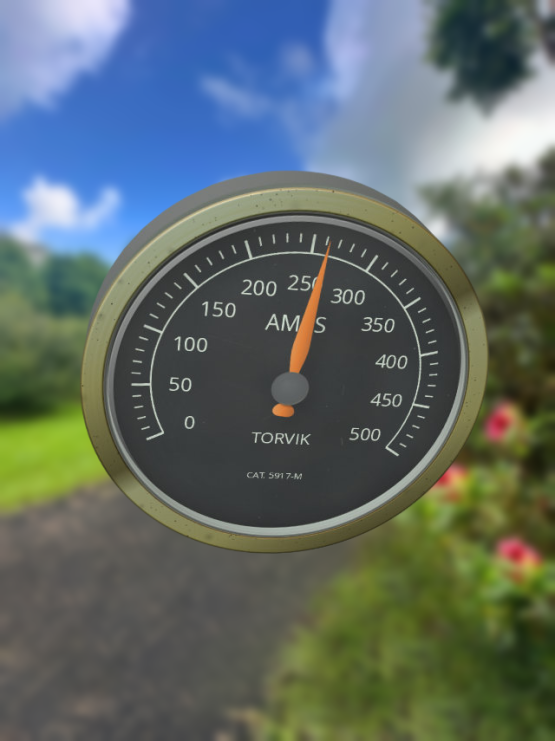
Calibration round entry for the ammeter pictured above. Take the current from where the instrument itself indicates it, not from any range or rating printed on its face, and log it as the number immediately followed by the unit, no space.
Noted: 260A
